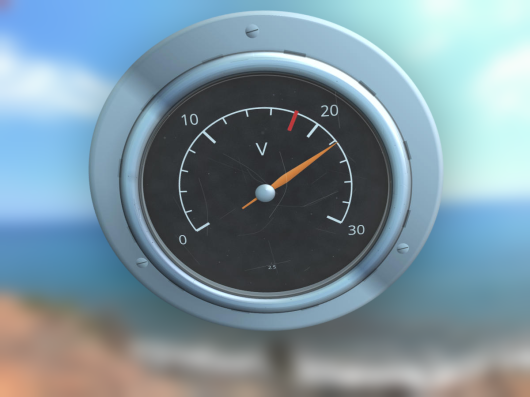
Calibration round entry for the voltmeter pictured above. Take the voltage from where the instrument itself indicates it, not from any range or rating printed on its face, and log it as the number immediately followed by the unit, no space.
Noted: 22V
